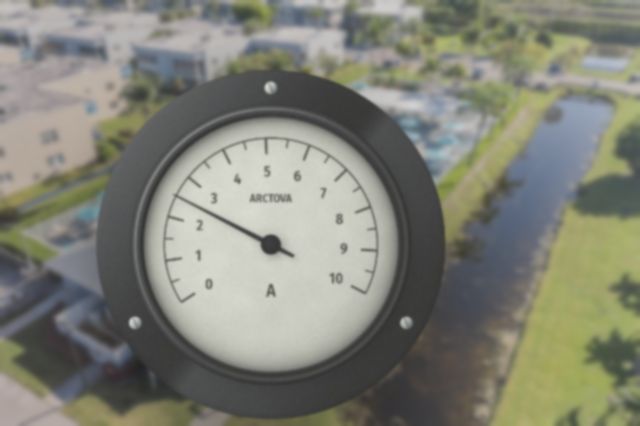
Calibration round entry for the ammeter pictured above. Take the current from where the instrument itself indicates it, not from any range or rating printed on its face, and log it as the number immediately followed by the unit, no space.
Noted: 2.5A
